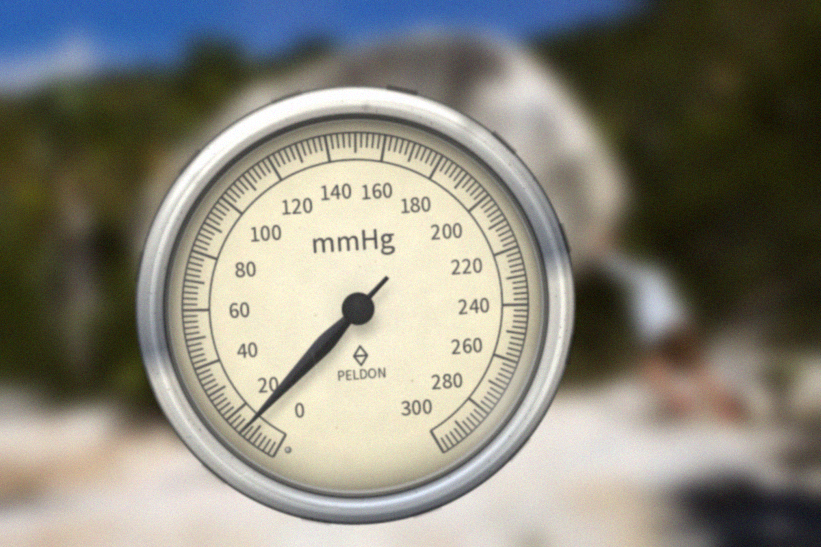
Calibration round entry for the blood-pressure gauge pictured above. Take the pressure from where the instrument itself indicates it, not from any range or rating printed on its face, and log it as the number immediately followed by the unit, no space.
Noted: 14mmHg
